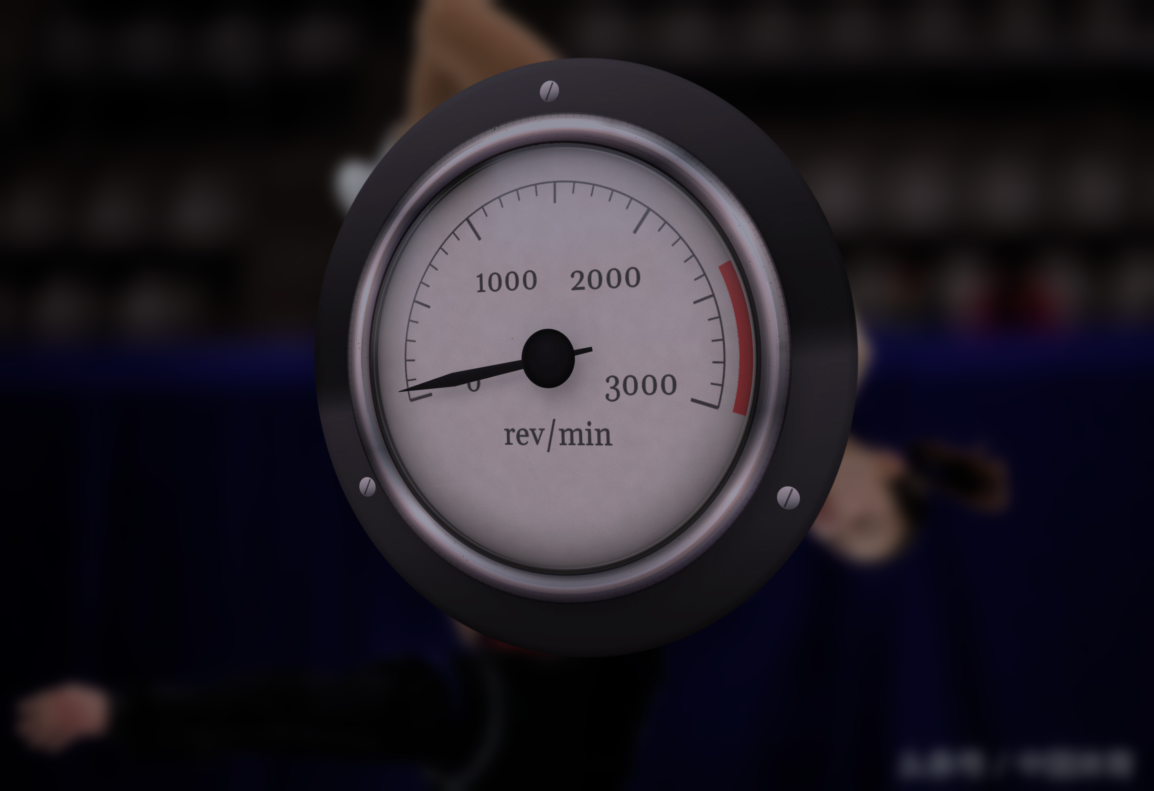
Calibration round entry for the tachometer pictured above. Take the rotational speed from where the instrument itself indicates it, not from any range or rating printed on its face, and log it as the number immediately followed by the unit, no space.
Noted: 50rpm
